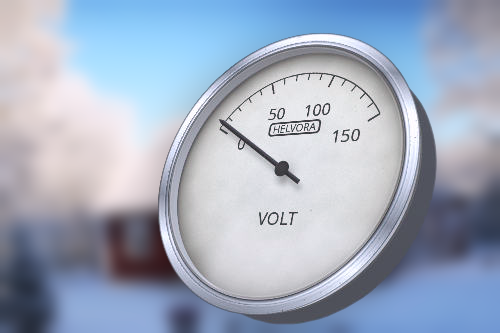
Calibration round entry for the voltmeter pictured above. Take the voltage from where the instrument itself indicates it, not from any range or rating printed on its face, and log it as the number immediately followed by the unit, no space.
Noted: 5V
